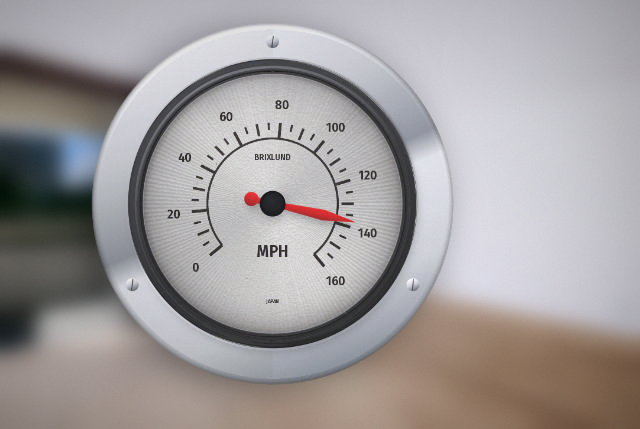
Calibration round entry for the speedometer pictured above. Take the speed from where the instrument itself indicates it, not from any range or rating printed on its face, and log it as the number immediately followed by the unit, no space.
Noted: 137.5mph
